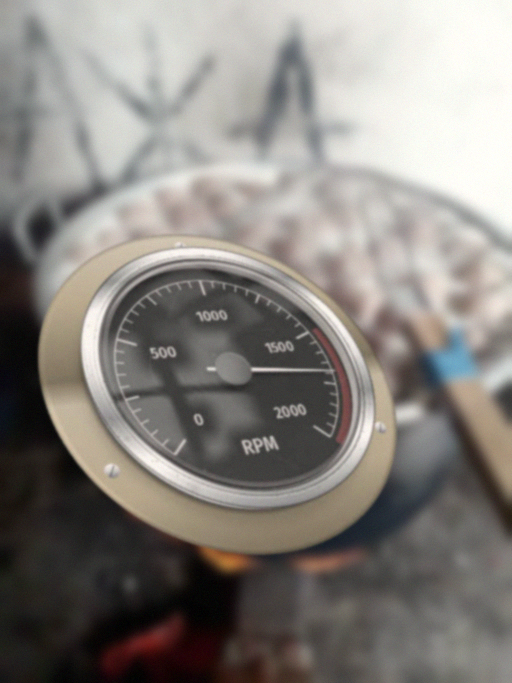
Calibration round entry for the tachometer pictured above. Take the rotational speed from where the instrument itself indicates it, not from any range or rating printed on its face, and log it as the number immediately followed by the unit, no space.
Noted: 1700rpm
